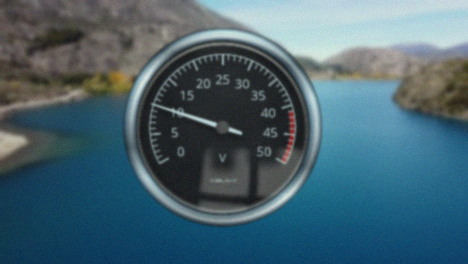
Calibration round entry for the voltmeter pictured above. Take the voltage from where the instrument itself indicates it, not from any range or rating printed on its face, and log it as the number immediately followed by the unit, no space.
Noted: 10V
